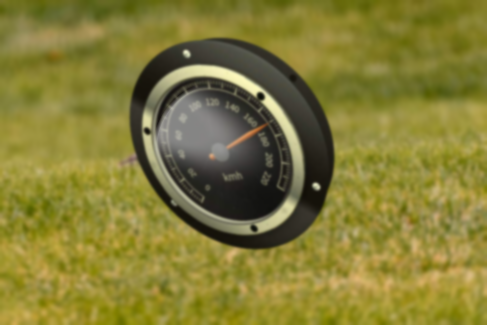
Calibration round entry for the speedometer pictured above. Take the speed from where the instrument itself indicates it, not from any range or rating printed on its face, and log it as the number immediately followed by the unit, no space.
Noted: 170km/h
